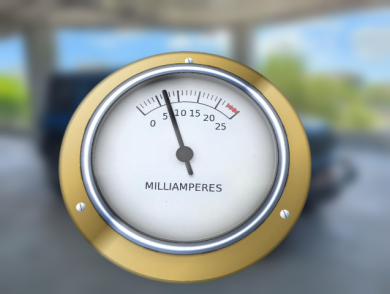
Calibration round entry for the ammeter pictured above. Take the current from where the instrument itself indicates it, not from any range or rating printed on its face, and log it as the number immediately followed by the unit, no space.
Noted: 7mA
